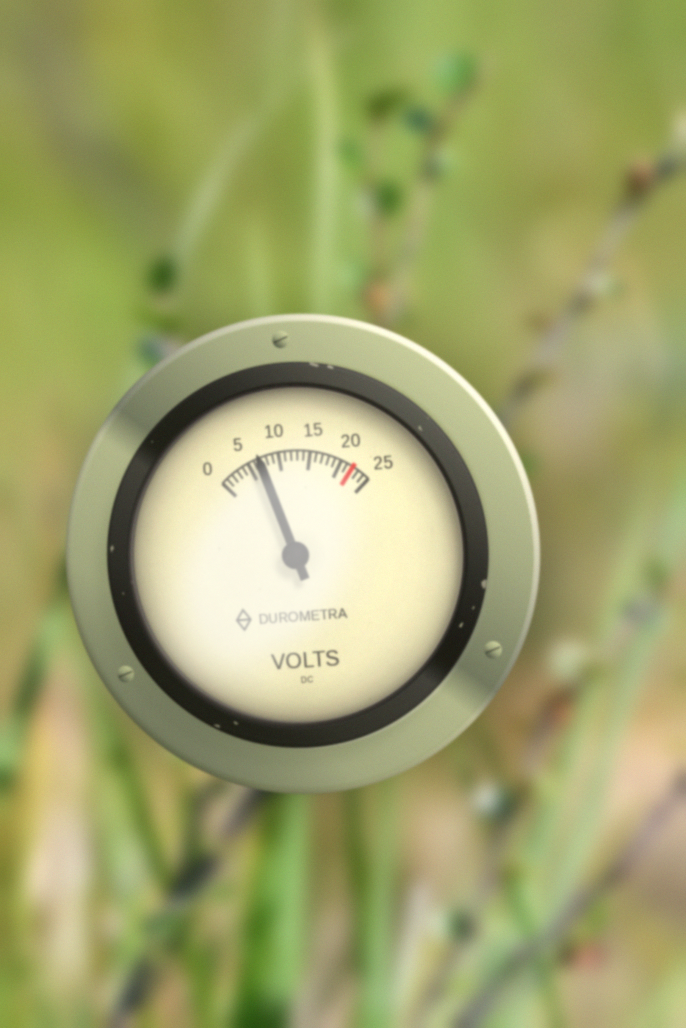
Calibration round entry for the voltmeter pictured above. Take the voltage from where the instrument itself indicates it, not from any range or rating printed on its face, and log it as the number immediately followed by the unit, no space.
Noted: 7V
